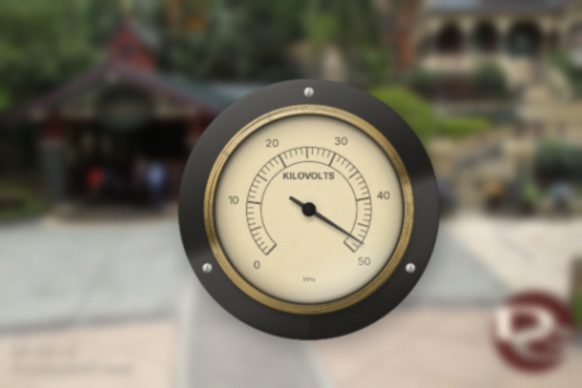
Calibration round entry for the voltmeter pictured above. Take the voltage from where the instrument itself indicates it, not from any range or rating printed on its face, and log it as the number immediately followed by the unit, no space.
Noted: 48kV
